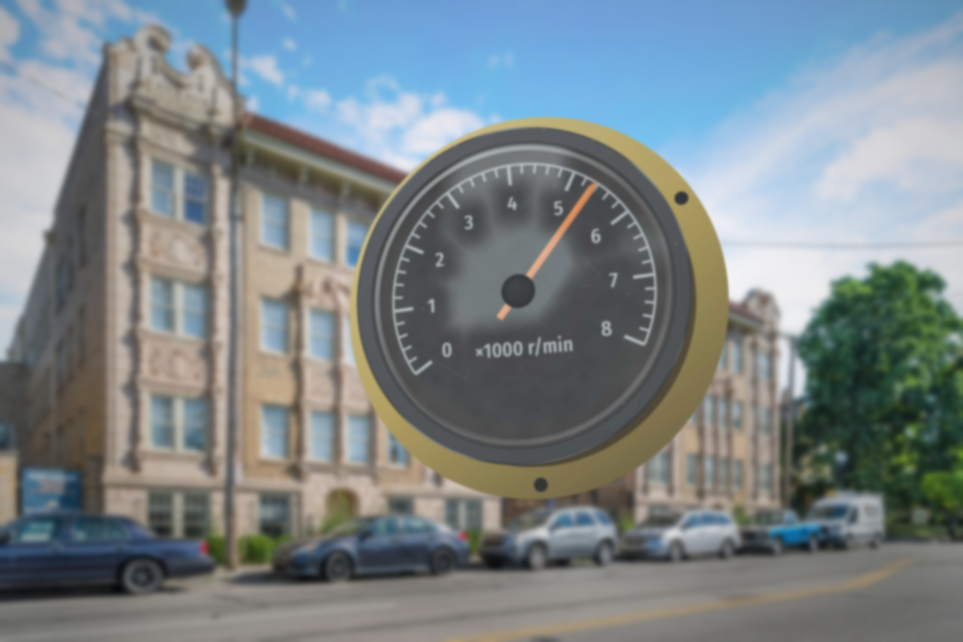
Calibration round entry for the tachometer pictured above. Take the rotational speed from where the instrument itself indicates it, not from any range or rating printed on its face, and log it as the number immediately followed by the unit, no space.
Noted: 5400rpm
